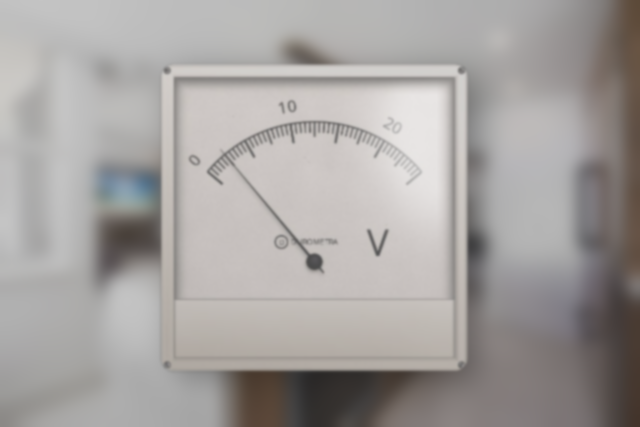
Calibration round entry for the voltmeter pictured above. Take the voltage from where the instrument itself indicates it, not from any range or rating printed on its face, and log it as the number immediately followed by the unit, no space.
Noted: 2.5V
